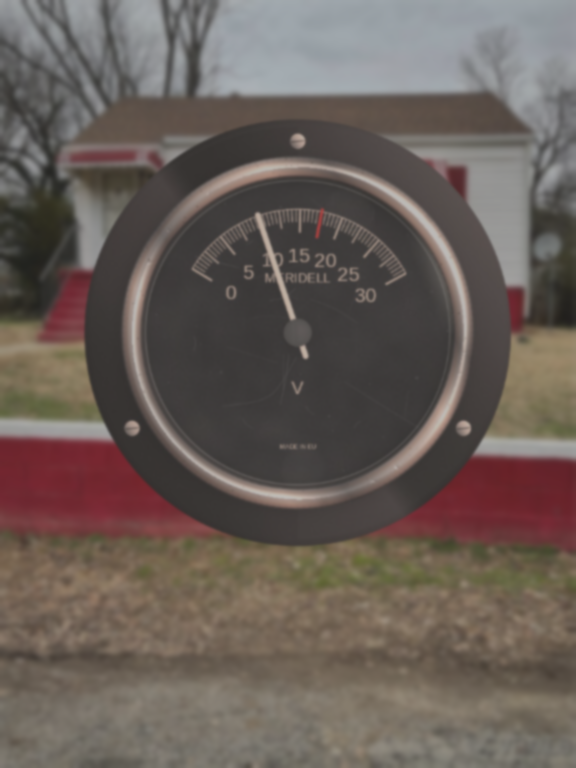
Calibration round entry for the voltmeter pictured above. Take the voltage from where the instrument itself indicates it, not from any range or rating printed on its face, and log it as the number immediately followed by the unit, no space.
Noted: 10V
